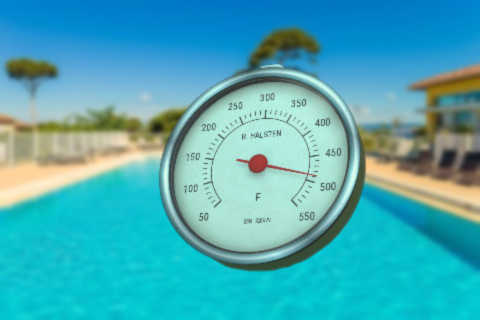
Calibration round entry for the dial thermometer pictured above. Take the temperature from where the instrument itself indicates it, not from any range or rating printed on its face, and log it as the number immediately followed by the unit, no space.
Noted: 490°F
